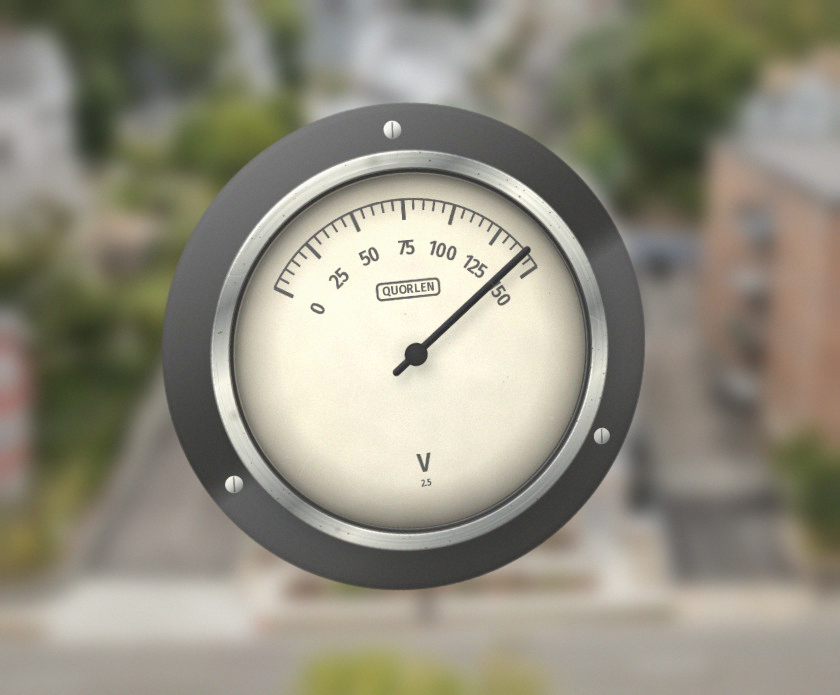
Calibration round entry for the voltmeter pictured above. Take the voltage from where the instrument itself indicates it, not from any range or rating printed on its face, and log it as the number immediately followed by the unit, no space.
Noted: 140V
